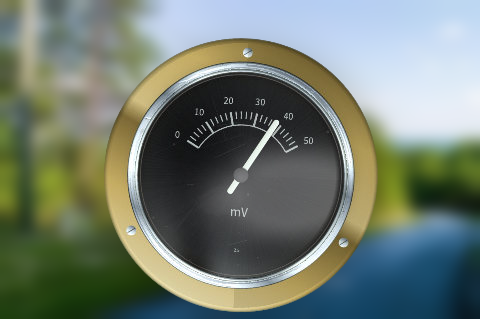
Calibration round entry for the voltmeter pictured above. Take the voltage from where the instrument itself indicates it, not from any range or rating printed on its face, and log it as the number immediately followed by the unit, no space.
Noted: 38mV
